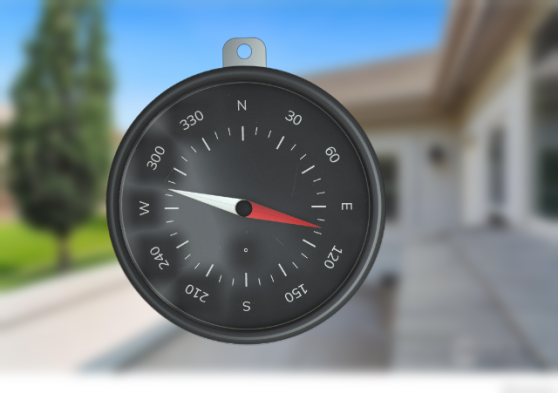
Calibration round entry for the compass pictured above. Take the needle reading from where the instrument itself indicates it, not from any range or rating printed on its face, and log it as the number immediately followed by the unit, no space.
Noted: 105°
